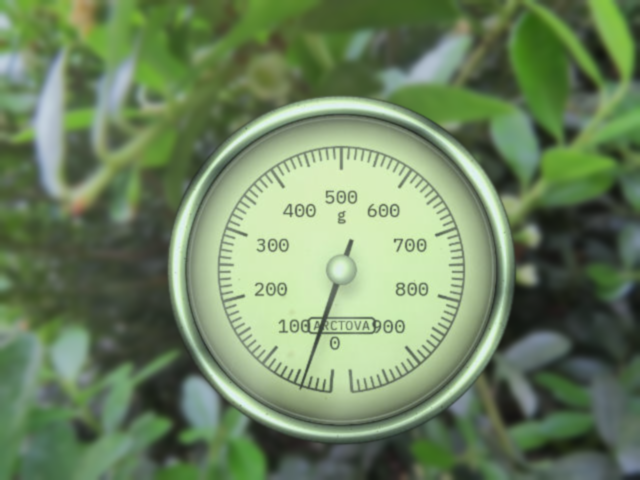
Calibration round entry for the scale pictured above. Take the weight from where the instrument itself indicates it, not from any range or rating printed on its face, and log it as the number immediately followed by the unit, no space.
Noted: 40g
